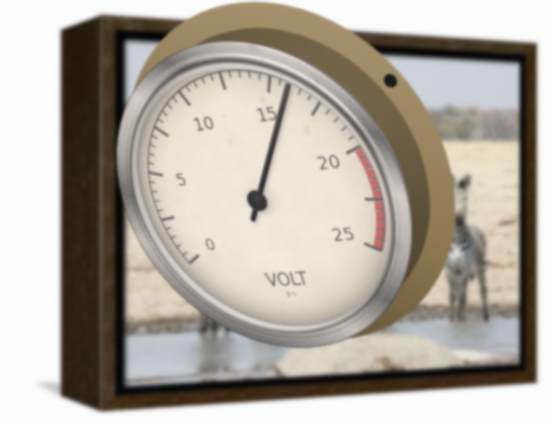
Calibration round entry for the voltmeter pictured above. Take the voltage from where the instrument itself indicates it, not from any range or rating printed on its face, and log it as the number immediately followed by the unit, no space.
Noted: 16V
